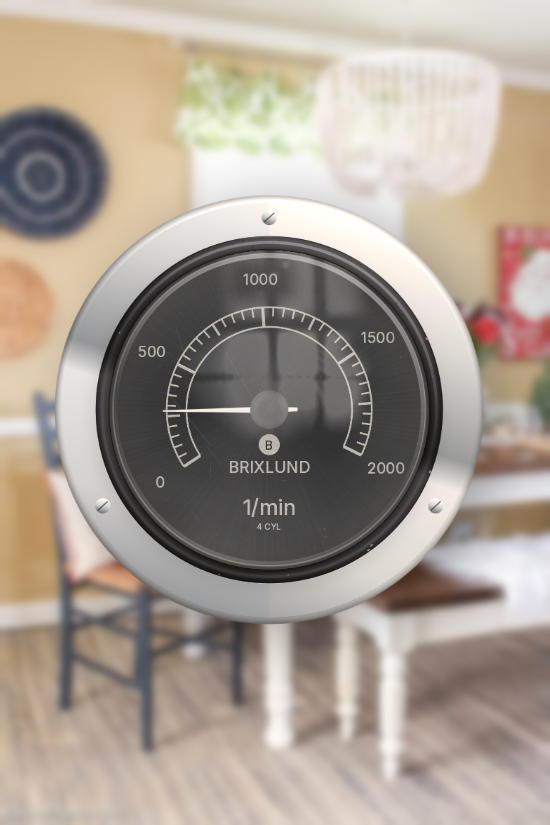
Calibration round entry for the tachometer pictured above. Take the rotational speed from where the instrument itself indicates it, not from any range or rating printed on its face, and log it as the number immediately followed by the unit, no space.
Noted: 275rpm
